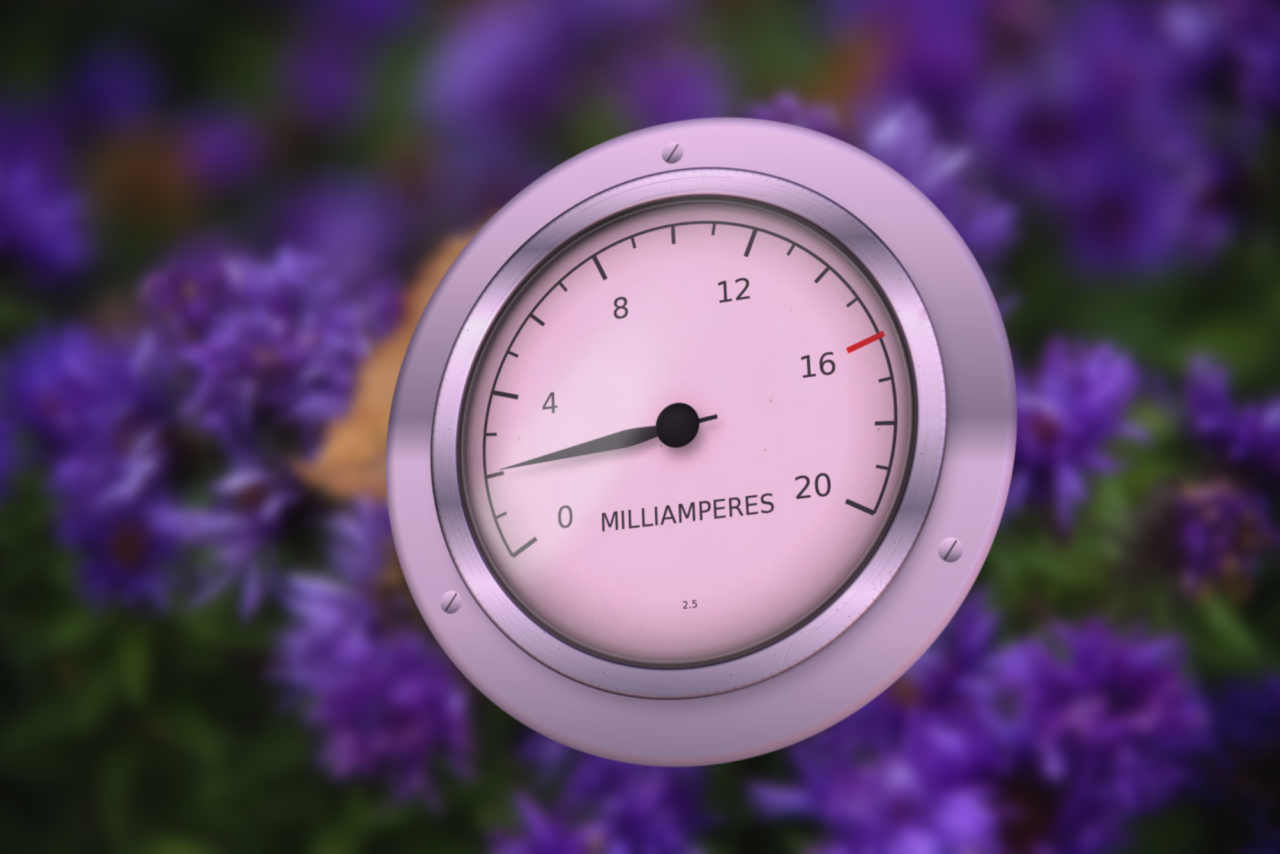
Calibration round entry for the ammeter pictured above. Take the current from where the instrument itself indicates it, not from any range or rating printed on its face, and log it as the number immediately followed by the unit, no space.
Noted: 2mA
